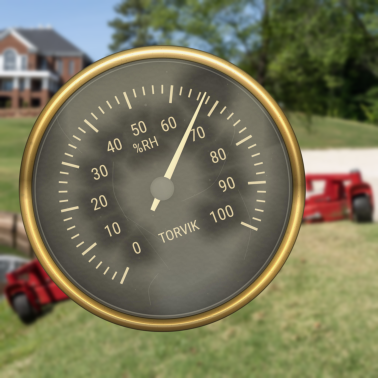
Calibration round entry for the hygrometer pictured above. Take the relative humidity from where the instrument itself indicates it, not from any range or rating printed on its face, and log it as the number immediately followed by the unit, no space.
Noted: 67%
